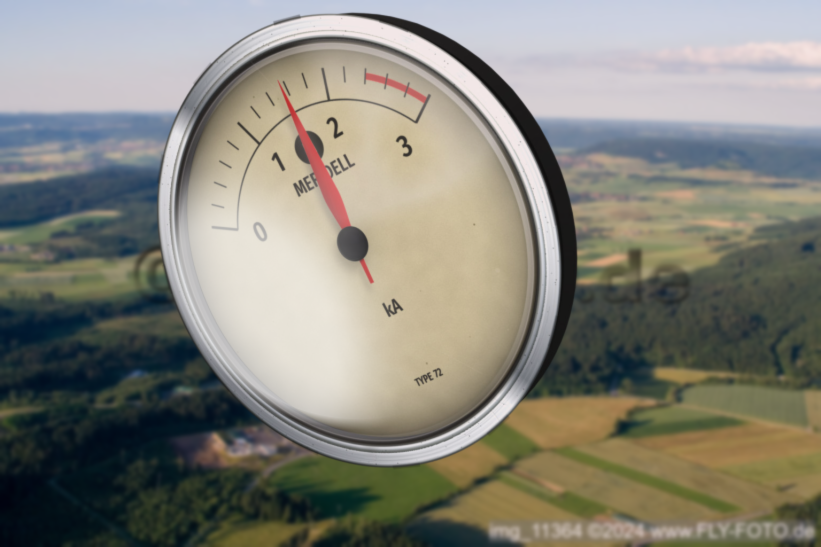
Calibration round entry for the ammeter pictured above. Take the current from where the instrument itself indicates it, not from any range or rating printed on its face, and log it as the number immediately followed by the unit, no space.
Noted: 1.6kA
